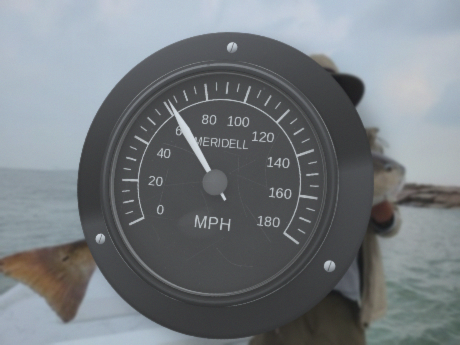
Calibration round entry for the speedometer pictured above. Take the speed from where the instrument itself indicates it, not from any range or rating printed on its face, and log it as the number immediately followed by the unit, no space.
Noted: 62.5mph
